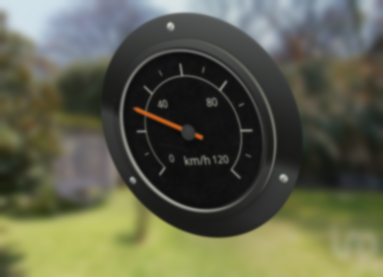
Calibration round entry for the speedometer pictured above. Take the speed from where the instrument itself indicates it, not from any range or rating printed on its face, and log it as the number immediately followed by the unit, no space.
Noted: 30km/h
